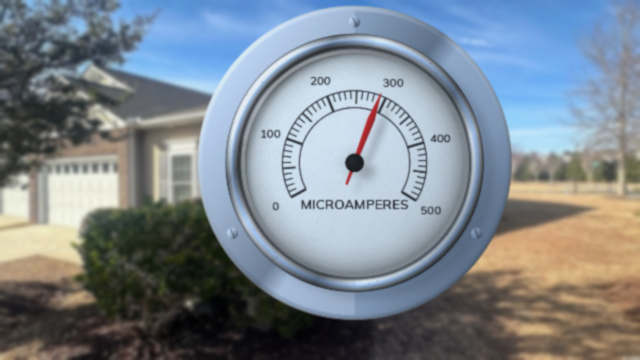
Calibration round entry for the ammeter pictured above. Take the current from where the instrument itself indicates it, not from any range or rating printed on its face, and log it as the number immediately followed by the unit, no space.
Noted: 290µA
